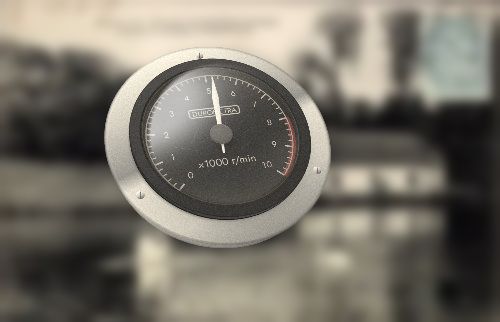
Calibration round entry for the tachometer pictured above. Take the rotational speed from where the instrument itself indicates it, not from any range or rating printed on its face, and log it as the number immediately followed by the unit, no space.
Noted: 5200rpm
